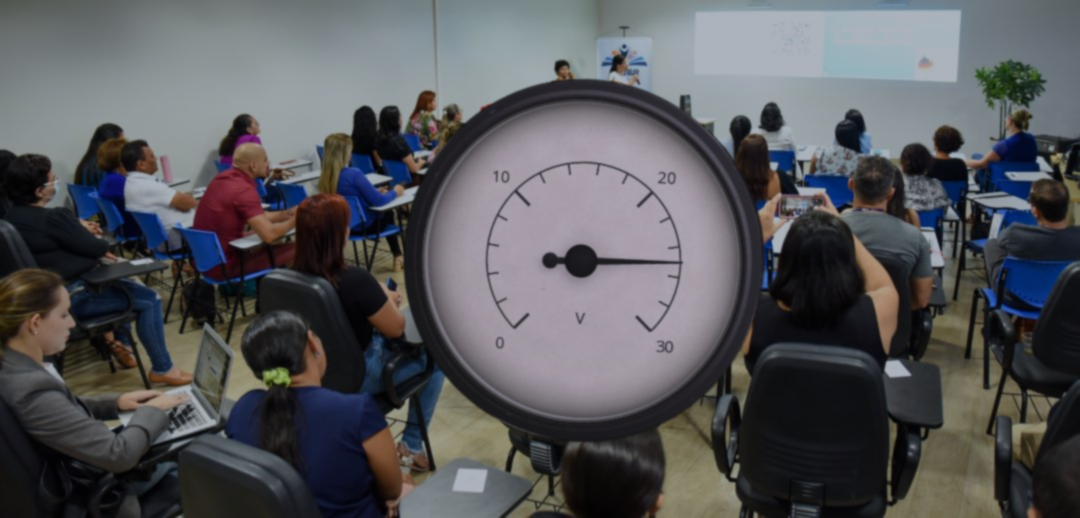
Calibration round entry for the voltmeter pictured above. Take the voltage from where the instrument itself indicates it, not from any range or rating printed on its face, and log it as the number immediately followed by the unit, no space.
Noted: 25V
